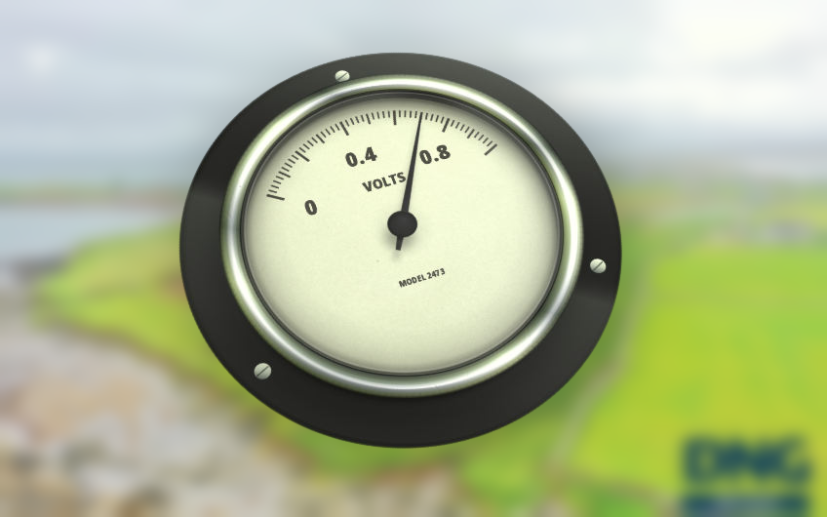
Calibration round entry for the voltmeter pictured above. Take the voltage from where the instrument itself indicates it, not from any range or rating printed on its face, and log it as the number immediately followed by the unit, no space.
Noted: 0.7V
